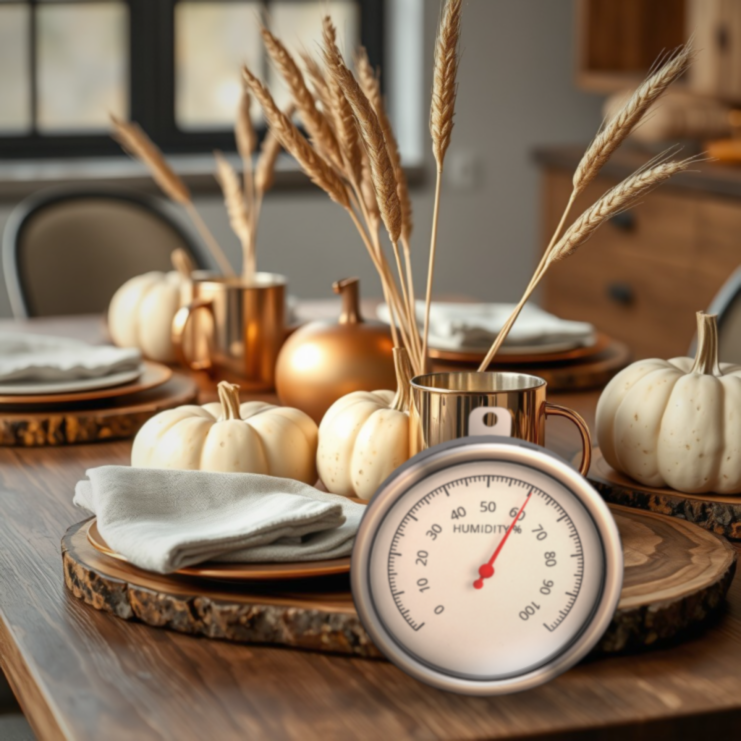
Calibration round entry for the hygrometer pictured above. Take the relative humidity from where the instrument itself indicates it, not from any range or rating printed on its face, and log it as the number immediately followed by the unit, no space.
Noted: 60%
